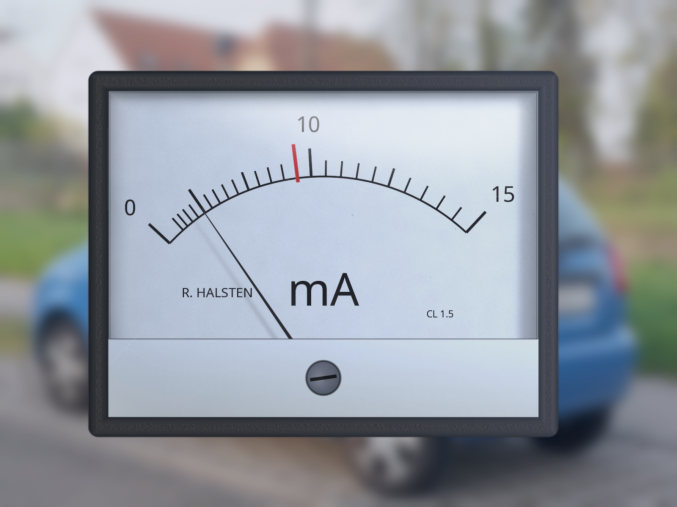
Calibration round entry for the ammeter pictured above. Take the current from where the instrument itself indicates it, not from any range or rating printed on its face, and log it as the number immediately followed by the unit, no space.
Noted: 5mA
